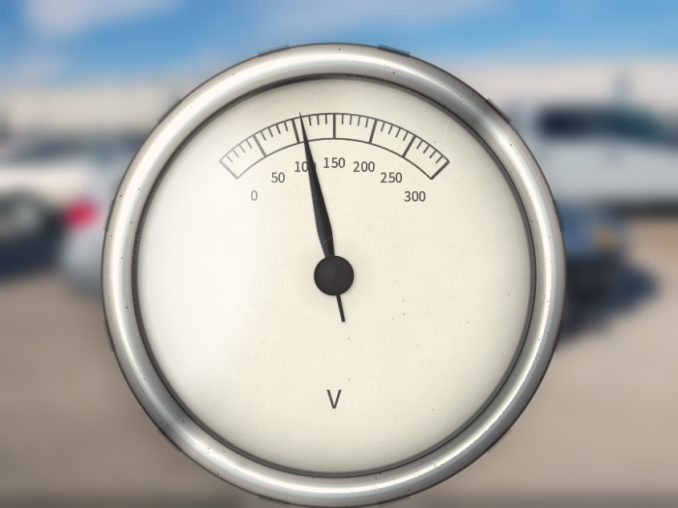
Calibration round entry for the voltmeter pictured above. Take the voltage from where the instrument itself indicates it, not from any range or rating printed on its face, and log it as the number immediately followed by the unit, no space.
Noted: 110V
